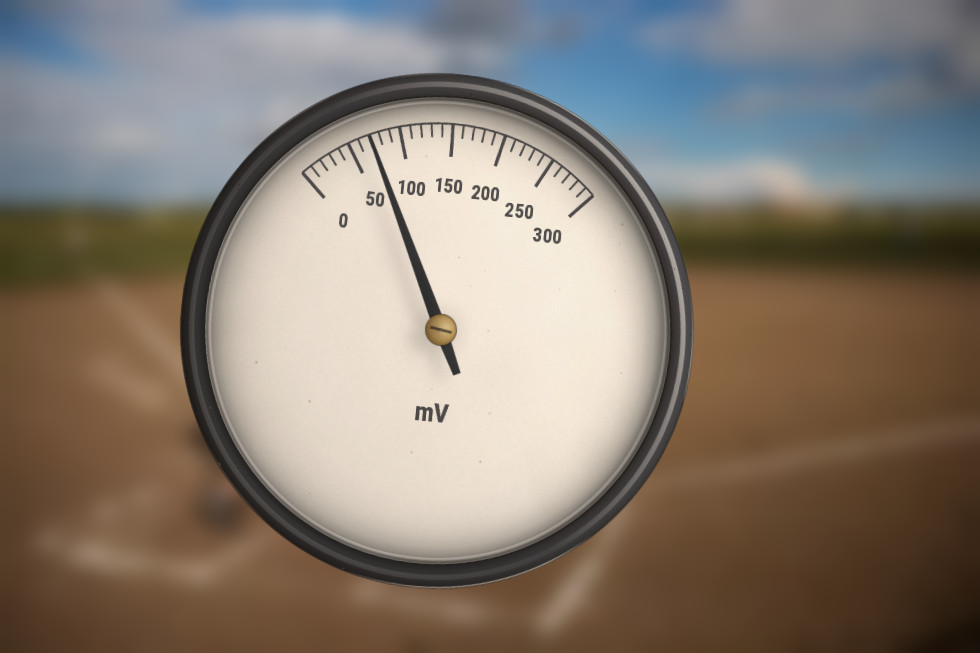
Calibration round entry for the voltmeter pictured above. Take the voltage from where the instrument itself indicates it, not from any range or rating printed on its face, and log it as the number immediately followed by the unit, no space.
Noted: 70mV
